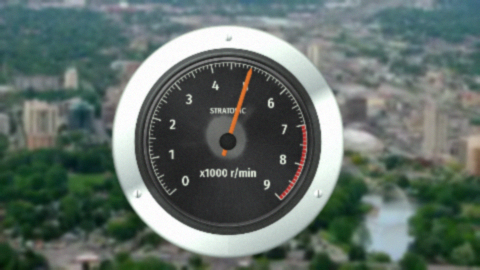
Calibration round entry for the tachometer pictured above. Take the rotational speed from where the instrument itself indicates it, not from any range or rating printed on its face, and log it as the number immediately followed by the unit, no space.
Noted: 5000rpm
